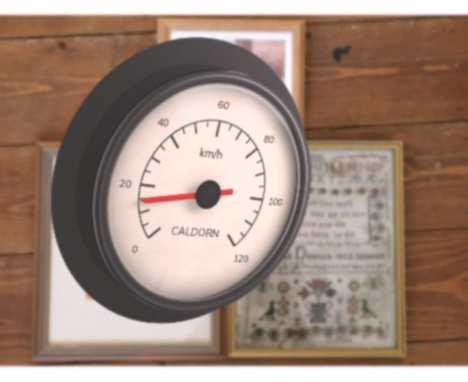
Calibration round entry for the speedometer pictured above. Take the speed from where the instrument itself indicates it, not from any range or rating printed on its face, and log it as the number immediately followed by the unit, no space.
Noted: 15km/h
